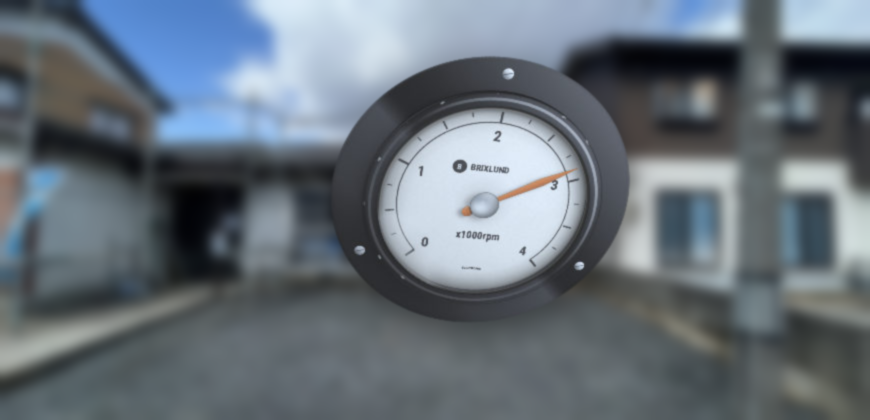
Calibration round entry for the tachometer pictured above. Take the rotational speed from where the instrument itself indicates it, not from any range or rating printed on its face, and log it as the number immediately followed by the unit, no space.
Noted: 2875rpm
